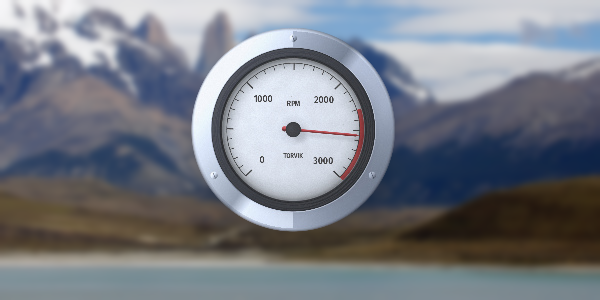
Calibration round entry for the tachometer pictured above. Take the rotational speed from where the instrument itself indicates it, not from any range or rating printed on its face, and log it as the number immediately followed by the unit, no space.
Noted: 2550rpm
